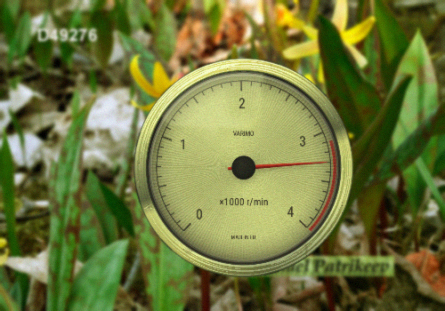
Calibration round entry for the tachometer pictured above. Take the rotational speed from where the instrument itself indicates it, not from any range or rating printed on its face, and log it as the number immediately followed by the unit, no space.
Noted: 3300rpm
